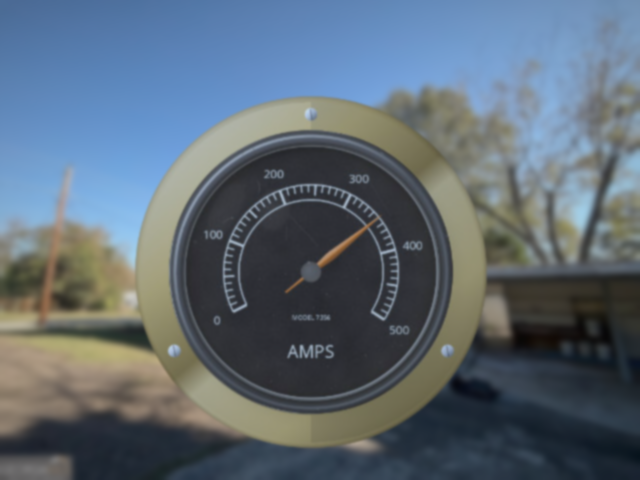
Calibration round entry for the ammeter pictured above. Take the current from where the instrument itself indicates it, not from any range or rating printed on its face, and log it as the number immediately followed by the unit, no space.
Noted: 350A
